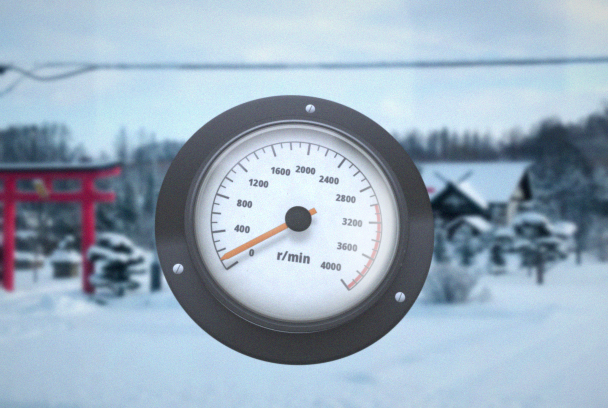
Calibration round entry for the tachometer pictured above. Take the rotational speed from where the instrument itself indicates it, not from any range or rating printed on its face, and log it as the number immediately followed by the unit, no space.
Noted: 100rpm
